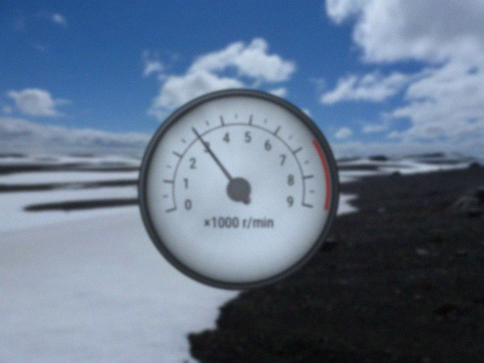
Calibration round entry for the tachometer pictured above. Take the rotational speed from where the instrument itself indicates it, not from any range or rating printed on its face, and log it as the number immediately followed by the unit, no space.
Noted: 3000rpm
